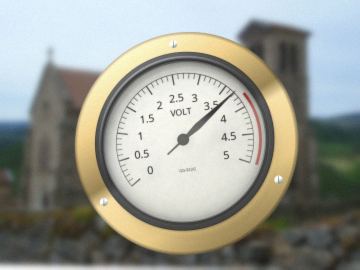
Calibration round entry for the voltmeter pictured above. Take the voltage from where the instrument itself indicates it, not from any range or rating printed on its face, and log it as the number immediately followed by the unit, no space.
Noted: 3.7V
